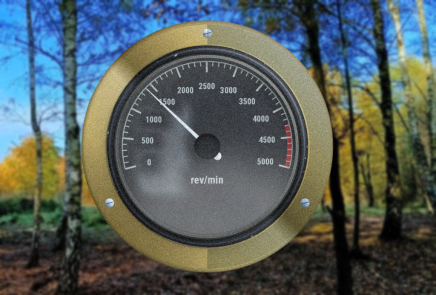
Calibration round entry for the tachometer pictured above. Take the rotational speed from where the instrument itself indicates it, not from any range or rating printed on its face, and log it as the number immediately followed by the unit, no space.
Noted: 1400rpm
